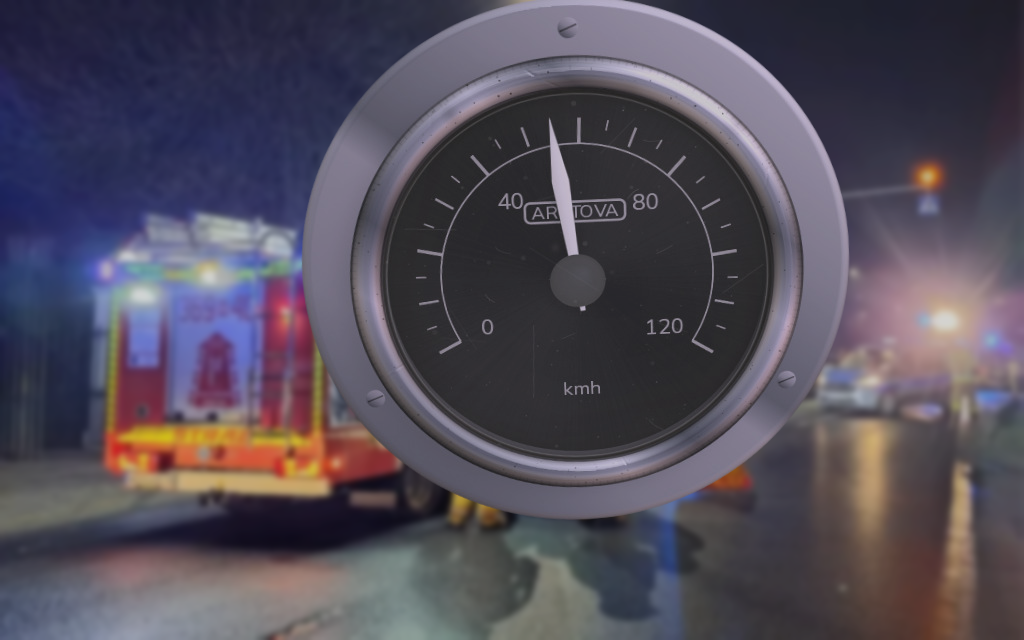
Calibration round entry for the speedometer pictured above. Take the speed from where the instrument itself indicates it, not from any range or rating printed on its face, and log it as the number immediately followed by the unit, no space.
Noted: 55km/h
